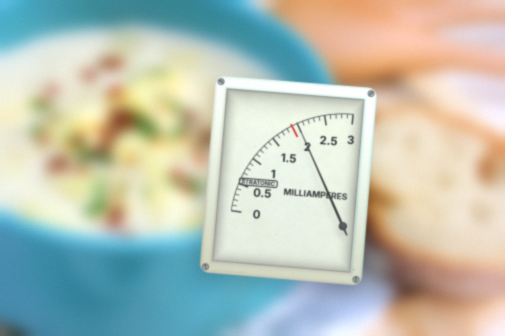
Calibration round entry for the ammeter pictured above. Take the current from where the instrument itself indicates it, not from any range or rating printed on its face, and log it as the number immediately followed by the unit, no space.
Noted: 2mA
